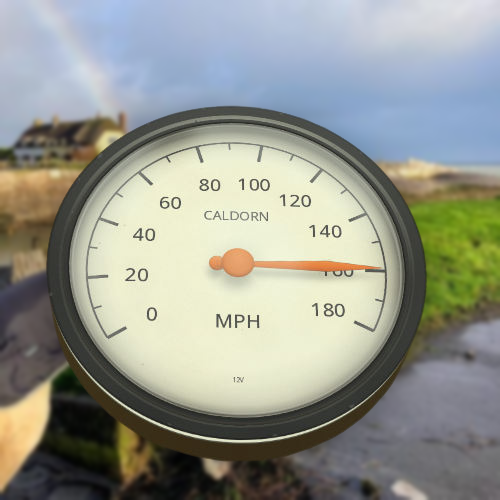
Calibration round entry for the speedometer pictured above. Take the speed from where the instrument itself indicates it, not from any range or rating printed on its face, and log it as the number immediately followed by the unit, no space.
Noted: 160mph
